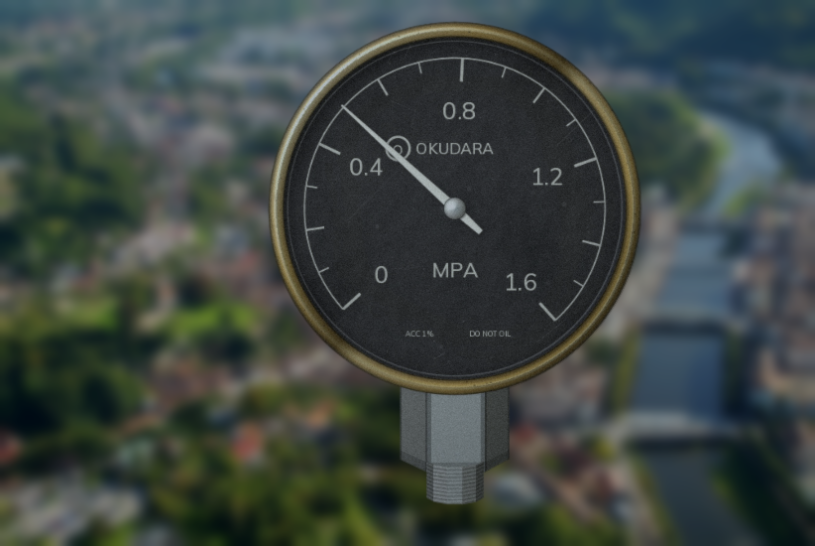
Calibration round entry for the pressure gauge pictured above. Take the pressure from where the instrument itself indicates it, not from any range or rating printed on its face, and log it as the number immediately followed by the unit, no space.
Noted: 0.5MPa
